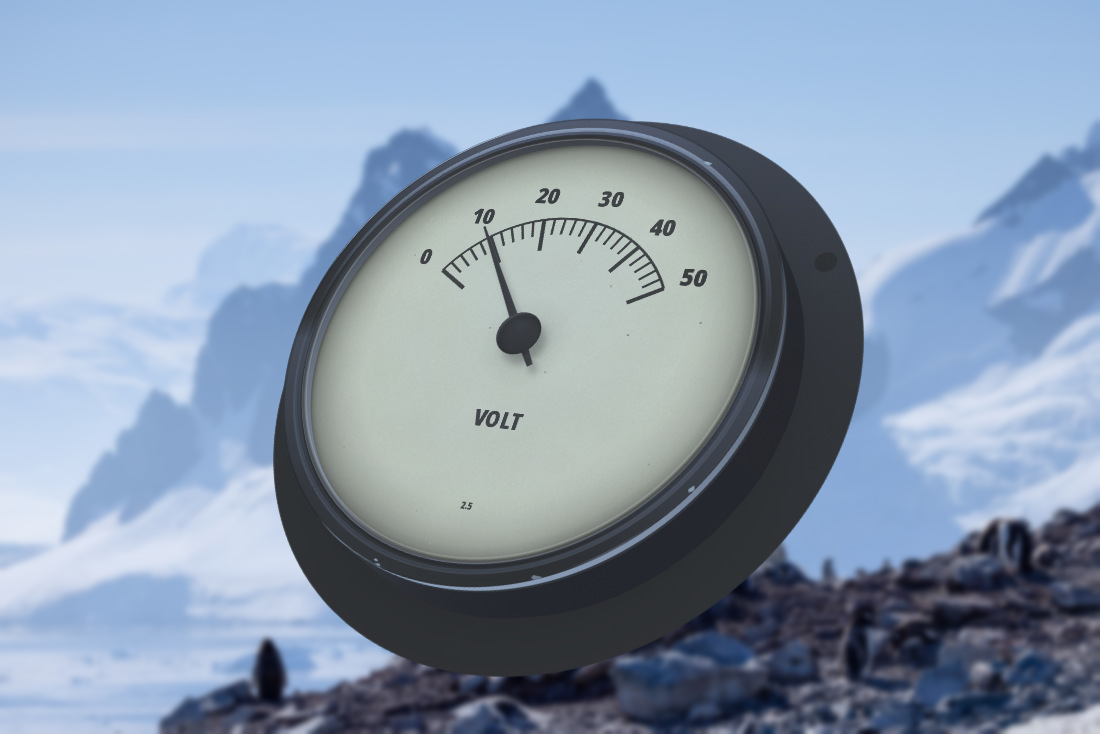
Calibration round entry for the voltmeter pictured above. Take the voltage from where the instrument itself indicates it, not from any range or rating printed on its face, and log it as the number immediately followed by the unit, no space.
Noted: 10V
